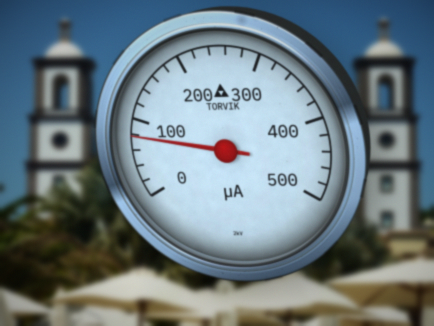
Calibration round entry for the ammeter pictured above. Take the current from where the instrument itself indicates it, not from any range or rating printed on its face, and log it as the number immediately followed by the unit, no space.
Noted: 80µA
